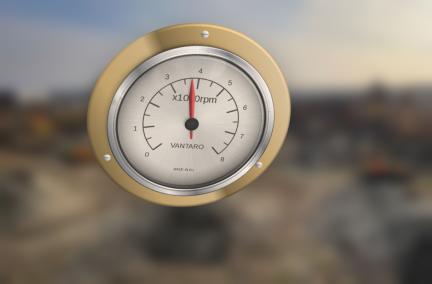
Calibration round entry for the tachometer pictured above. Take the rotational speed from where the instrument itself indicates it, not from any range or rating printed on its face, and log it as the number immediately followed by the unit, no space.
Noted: 3750rpm
